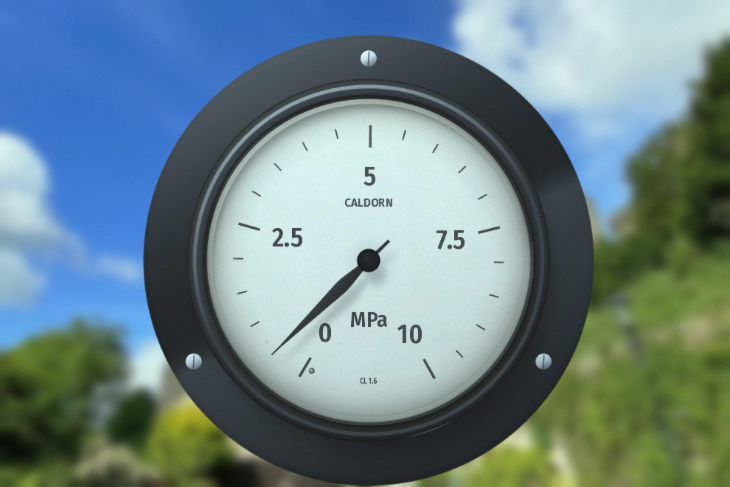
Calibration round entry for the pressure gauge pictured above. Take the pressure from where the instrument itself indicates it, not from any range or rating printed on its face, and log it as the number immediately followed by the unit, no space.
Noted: 0.5MPa
